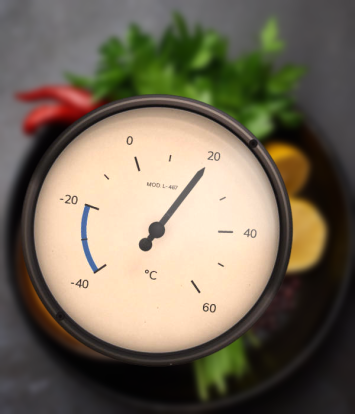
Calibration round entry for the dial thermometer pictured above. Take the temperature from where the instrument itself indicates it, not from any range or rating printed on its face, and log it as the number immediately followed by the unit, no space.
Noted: 20°C
